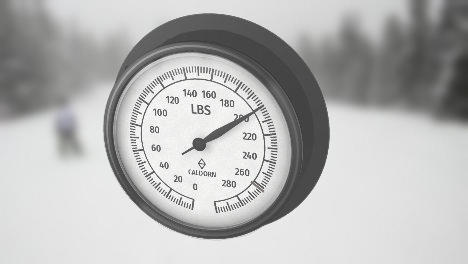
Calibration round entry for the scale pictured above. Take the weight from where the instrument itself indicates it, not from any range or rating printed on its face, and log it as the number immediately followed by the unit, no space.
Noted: 200lb
